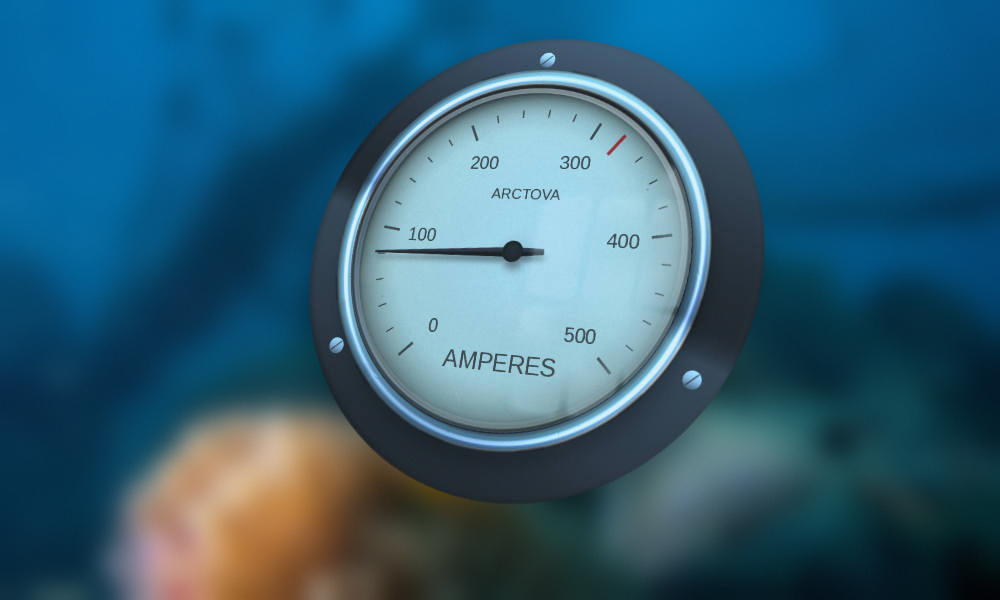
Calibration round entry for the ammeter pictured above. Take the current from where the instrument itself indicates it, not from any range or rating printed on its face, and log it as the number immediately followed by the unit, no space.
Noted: 80A
